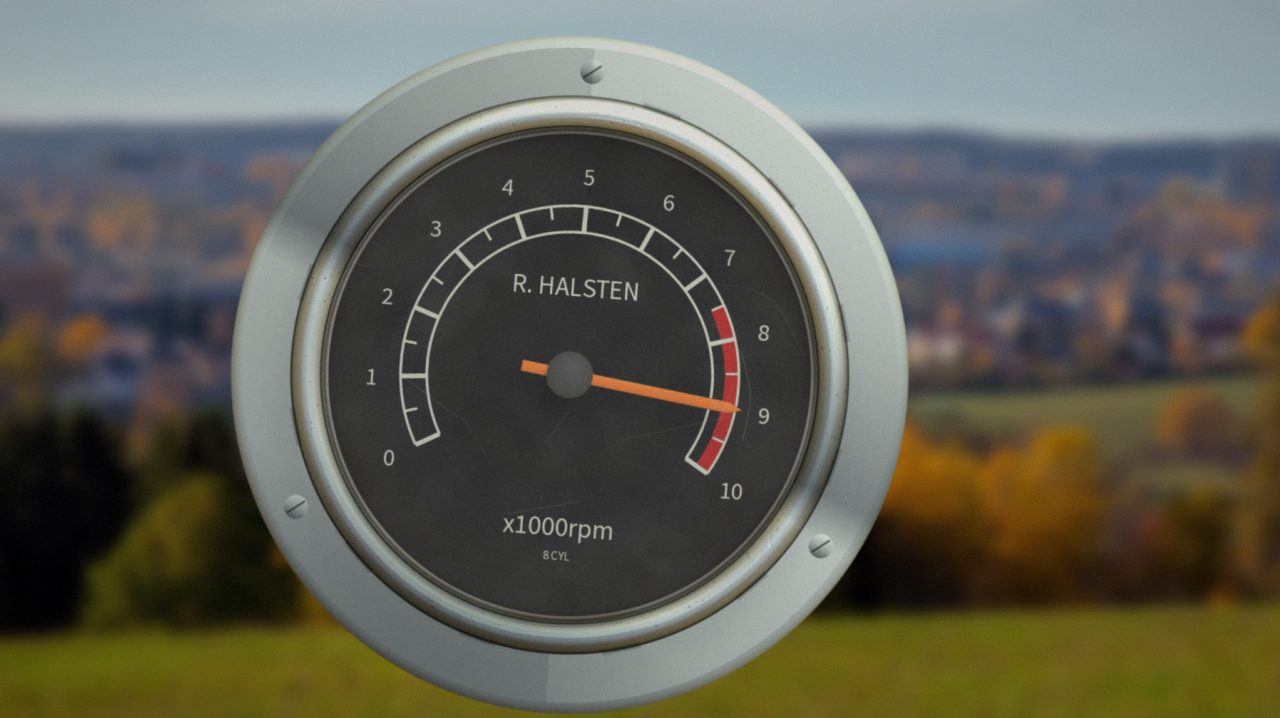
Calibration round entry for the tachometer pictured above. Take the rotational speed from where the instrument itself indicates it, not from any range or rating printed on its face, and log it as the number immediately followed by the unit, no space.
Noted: 9000rpm
